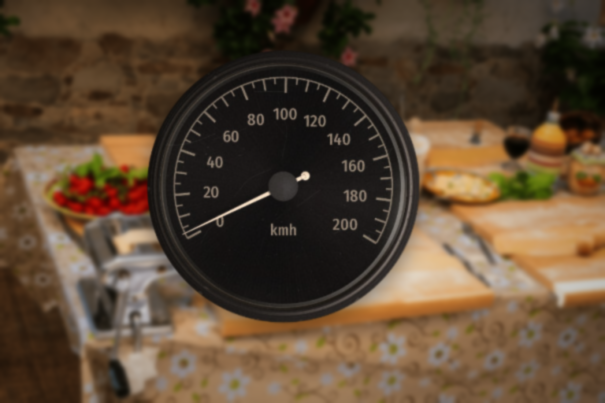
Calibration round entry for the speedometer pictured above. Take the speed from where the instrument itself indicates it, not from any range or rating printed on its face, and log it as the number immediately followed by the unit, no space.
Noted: 2.5km/h
